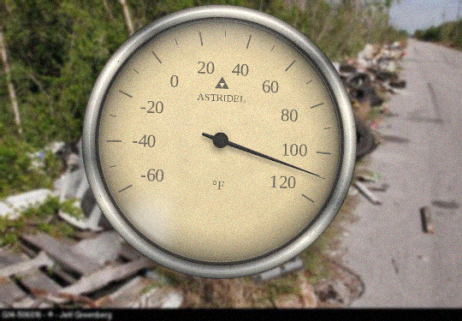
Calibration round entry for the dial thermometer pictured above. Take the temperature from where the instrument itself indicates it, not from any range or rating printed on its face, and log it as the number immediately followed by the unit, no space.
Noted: 110°F
